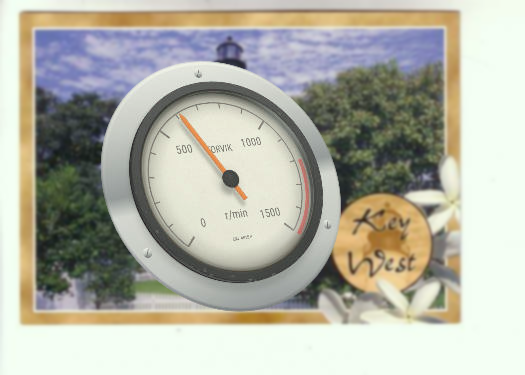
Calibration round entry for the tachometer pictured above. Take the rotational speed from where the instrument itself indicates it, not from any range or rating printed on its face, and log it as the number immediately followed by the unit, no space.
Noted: 600rpm
